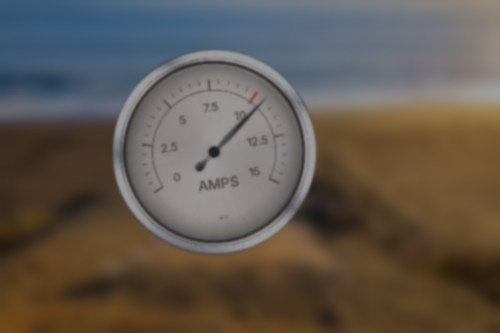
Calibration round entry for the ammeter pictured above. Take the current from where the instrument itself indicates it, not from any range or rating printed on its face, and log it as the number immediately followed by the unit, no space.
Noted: 10.5A
